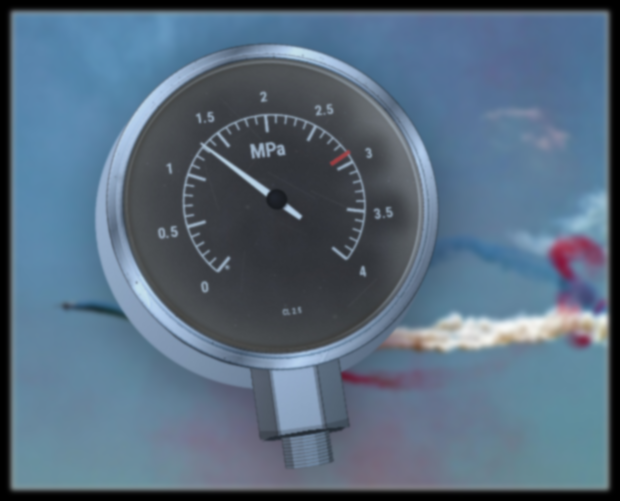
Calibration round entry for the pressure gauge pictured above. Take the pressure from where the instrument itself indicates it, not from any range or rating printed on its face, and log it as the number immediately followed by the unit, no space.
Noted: 1.3MPa
